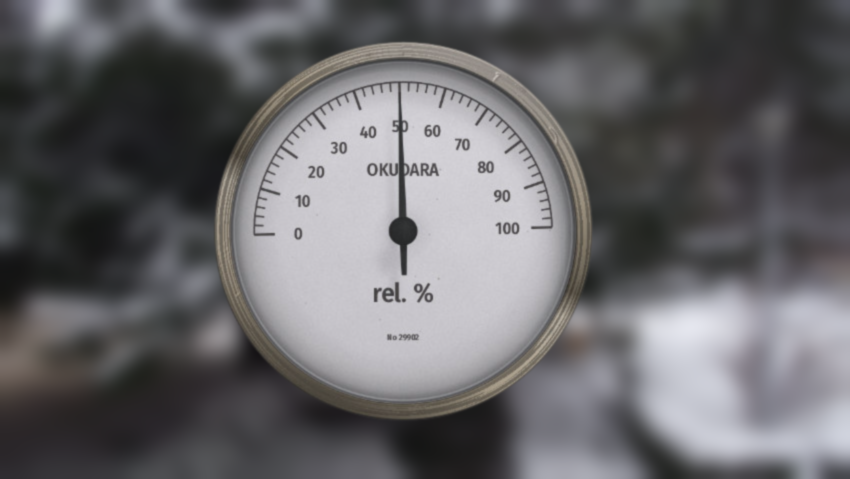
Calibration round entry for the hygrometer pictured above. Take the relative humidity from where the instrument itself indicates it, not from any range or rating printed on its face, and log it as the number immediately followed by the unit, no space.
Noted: 50%
